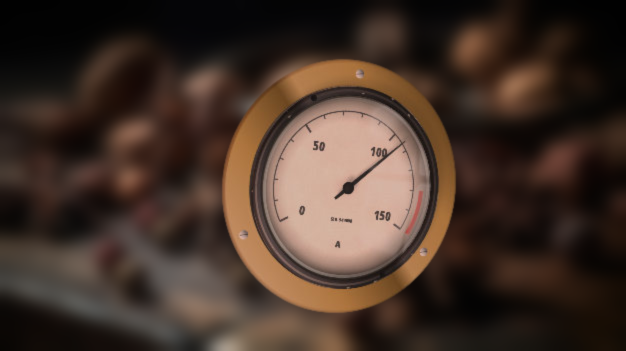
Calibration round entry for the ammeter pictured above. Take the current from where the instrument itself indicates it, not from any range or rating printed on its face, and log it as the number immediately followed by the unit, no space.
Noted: 105A
